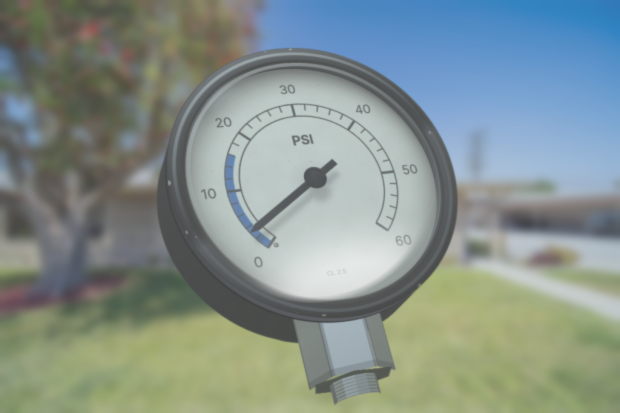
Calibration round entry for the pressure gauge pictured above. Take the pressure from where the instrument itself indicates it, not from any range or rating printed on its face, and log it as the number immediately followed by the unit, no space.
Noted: 3psi
